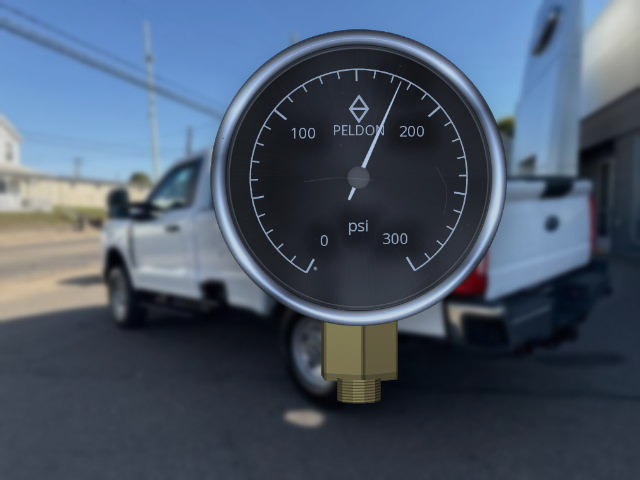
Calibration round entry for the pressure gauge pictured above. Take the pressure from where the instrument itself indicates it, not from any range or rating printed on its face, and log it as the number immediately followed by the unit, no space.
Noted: 175psi
